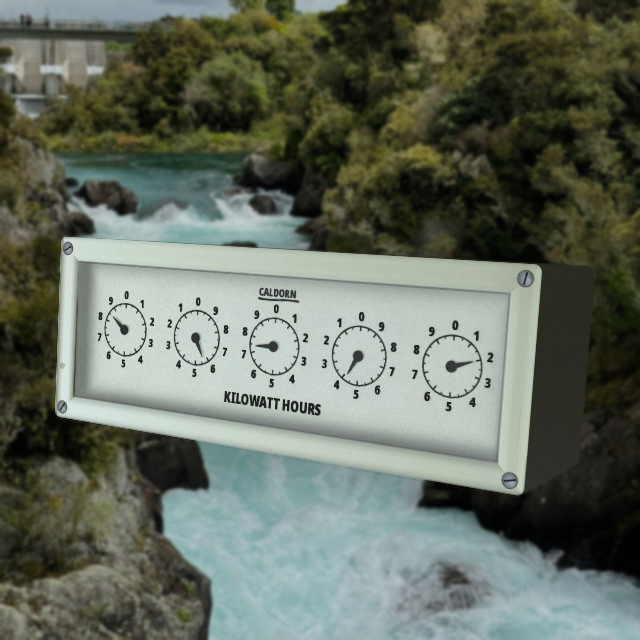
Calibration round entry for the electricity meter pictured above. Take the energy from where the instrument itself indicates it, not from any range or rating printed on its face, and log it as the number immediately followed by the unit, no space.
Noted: 85742kWh
